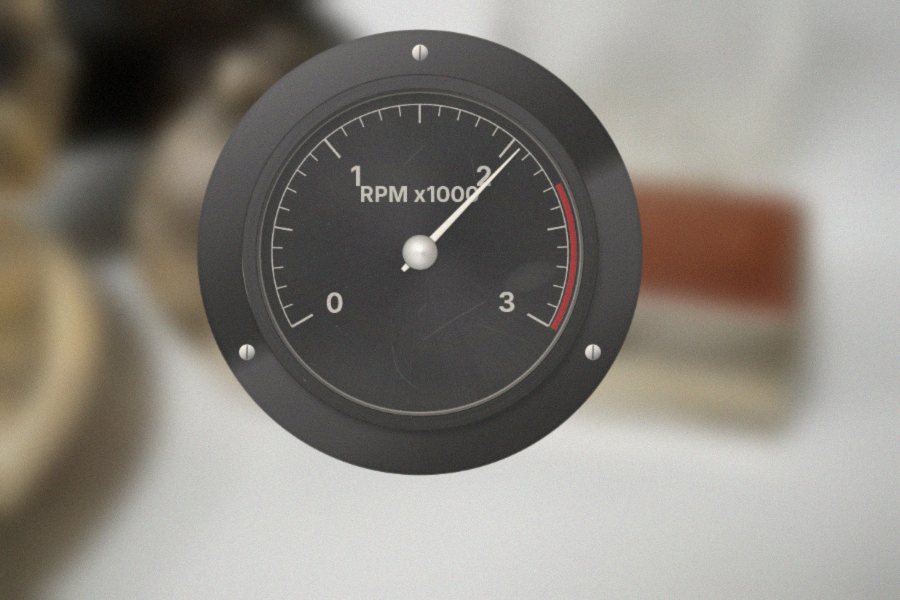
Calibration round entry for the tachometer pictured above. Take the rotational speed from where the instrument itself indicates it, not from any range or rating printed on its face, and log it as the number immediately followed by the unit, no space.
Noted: 2050rpm
